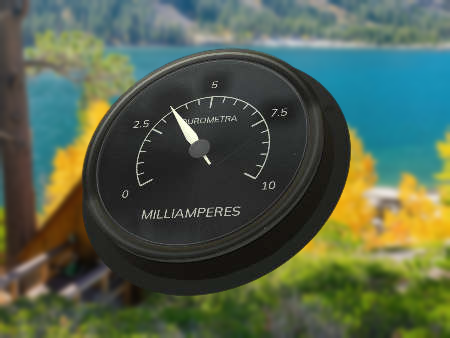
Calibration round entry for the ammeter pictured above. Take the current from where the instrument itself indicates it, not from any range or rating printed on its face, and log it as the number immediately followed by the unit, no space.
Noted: 3.5mA
